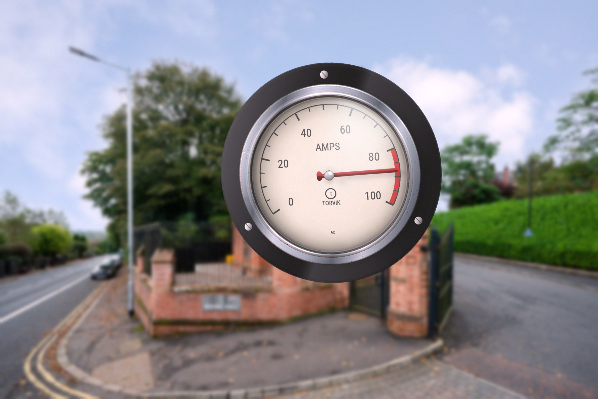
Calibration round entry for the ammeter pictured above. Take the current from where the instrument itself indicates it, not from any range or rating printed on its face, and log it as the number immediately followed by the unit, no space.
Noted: 87.5A
